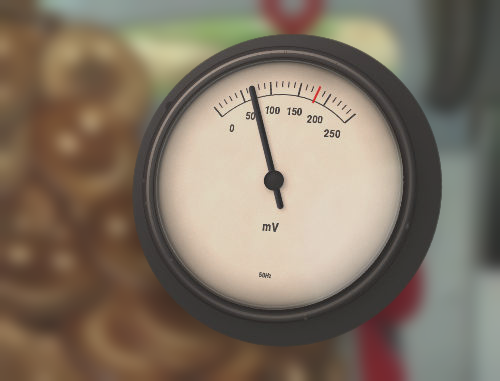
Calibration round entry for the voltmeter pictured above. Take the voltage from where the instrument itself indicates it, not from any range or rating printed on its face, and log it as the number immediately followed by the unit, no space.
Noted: 70mV
